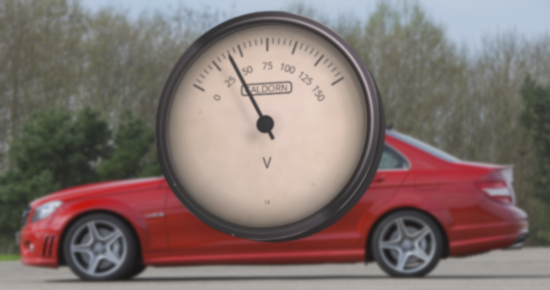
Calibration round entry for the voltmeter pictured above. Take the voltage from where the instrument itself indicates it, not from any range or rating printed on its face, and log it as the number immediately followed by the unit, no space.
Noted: 40V
